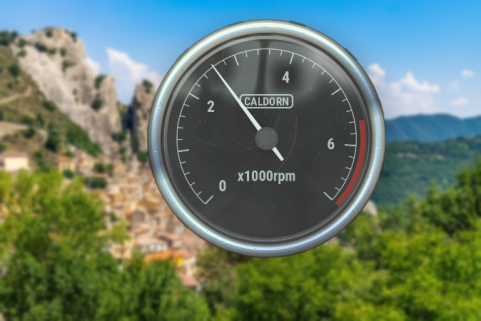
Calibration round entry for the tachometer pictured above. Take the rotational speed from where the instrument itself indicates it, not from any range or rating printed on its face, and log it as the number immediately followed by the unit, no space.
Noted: 2600rpm
